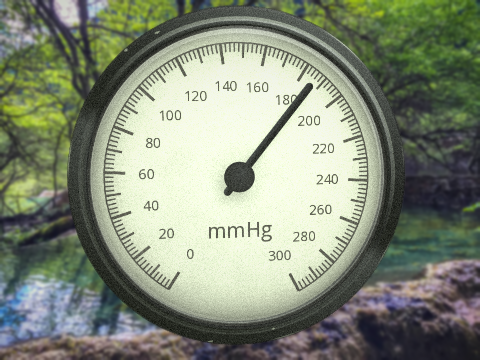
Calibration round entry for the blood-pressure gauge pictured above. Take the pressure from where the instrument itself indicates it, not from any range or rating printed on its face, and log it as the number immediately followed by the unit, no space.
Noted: 186mmHg
